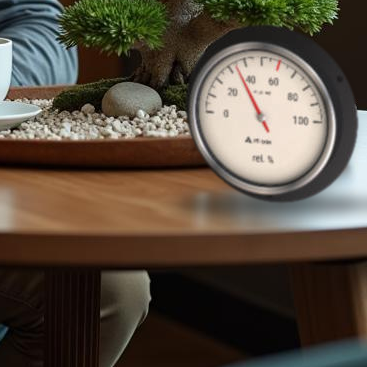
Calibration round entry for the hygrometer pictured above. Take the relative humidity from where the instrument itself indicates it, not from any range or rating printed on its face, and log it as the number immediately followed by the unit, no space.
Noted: 35%
